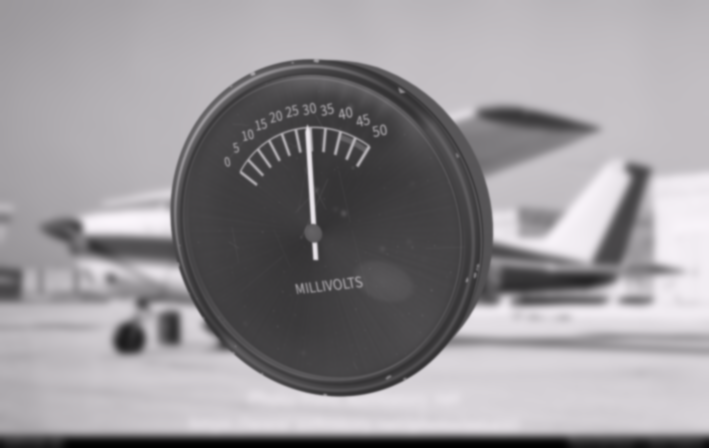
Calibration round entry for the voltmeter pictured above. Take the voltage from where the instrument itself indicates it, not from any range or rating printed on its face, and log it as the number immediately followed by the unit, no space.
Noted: 30mV
